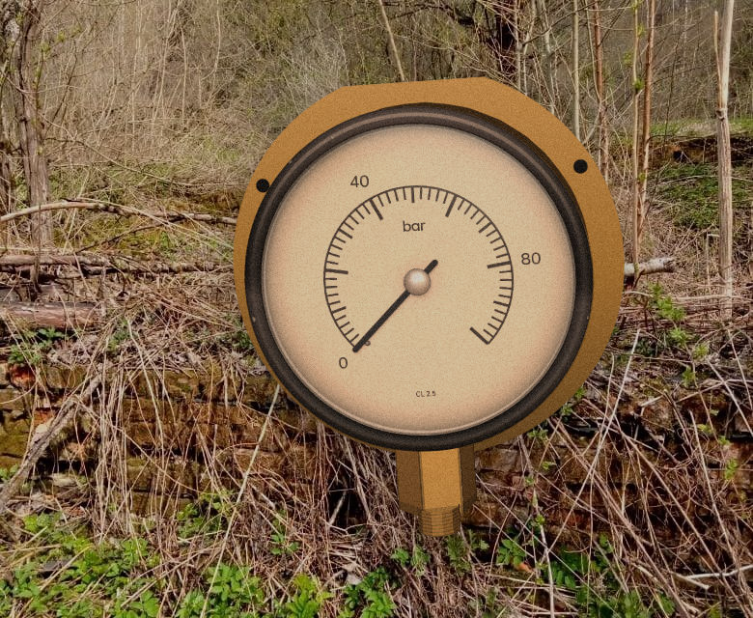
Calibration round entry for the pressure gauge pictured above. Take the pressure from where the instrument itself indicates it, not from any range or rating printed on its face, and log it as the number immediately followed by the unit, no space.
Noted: 0bar
